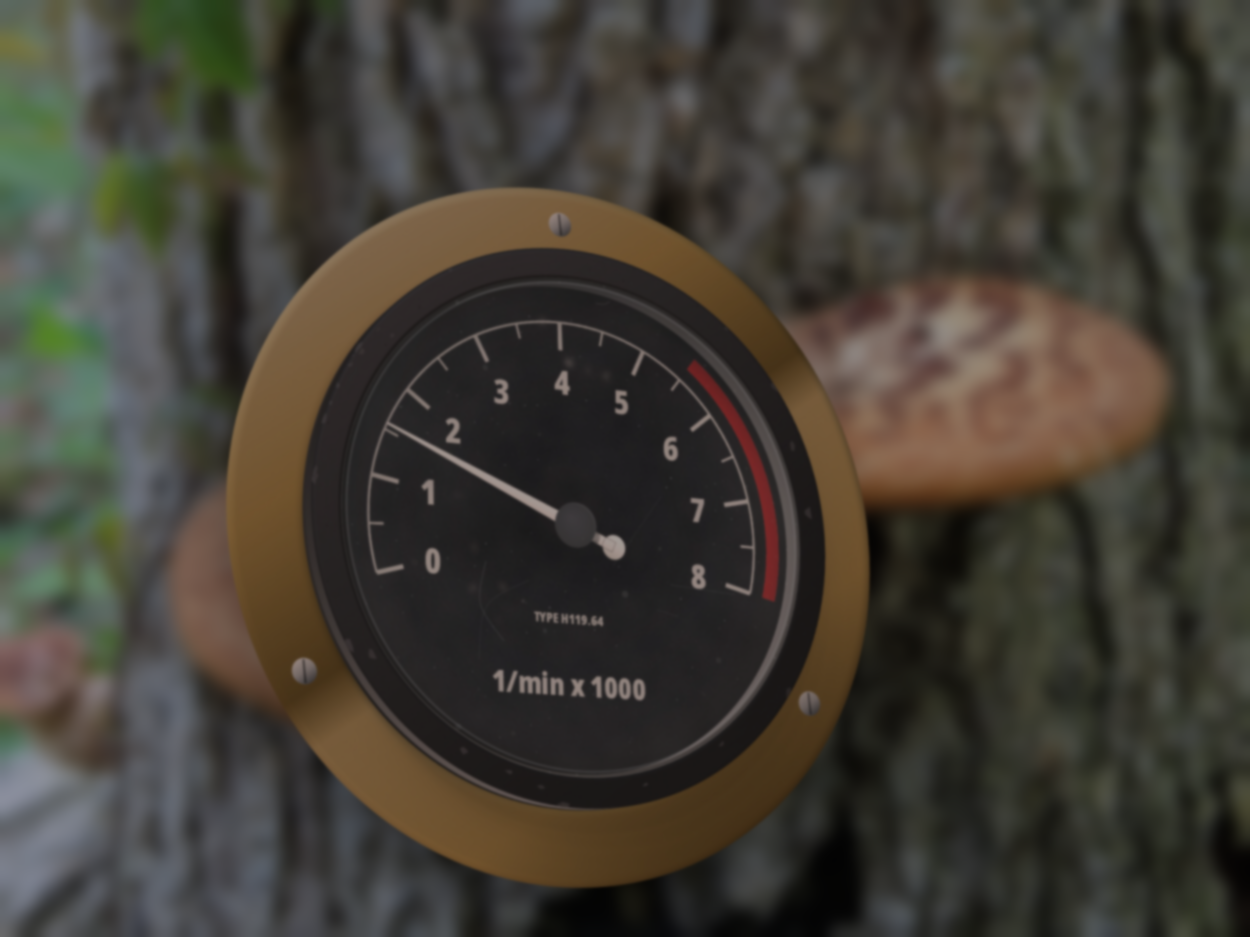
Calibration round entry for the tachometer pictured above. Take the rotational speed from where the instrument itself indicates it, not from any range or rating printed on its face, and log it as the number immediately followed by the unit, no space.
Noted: 1500rpm
